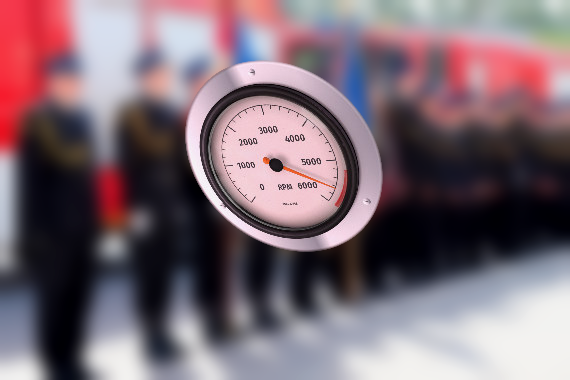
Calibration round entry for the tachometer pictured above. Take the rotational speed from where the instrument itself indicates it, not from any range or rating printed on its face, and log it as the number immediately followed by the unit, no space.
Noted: 5600rpm
